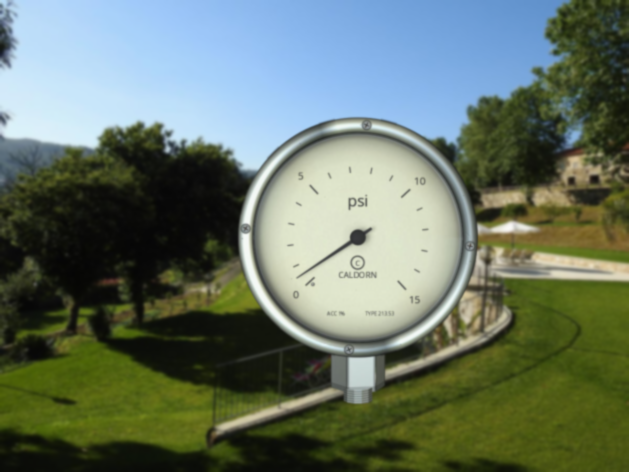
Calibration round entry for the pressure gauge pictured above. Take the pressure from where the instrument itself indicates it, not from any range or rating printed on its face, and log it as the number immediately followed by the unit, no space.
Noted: 0.5psi
